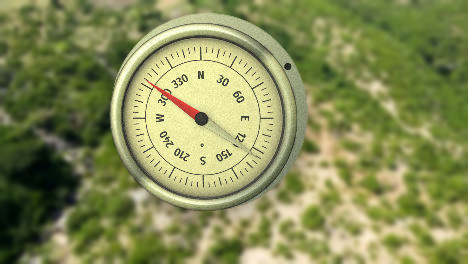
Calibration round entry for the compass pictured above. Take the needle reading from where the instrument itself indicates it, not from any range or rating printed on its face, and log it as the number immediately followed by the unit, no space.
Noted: 305°
